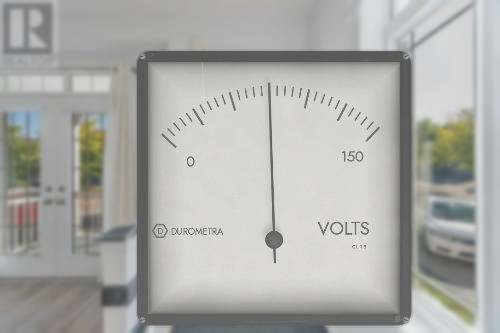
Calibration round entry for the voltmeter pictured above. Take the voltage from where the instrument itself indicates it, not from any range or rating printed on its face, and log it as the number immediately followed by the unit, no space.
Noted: 75V
